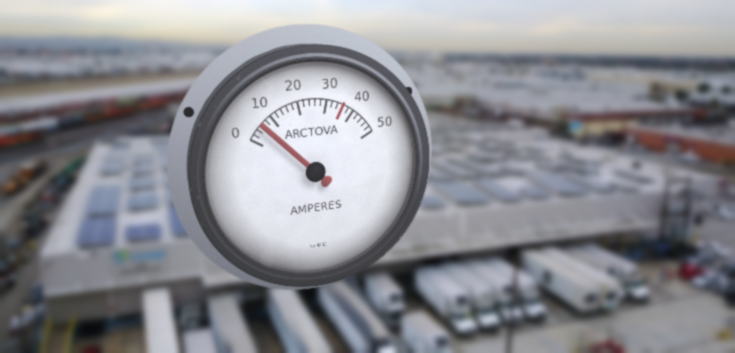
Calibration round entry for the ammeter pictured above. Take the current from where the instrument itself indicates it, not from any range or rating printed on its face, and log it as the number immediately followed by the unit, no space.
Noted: 6A
